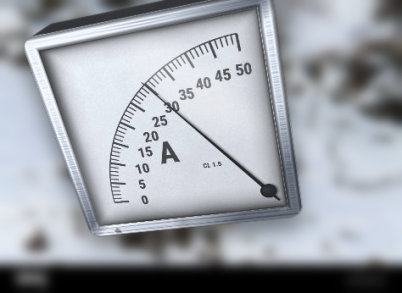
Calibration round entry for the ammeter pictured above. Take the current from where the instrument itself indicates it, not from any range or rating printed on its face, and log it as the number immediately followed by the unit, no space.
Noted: 30A
